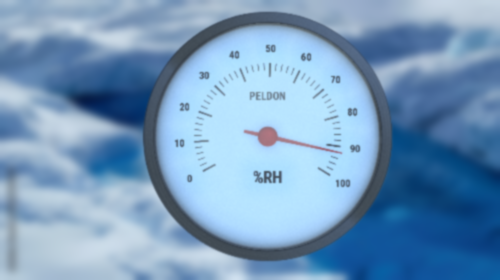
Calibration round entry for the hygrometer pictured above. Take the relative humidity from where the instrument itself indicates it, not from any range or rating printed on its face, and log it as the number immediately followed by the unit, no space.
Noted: 92%
